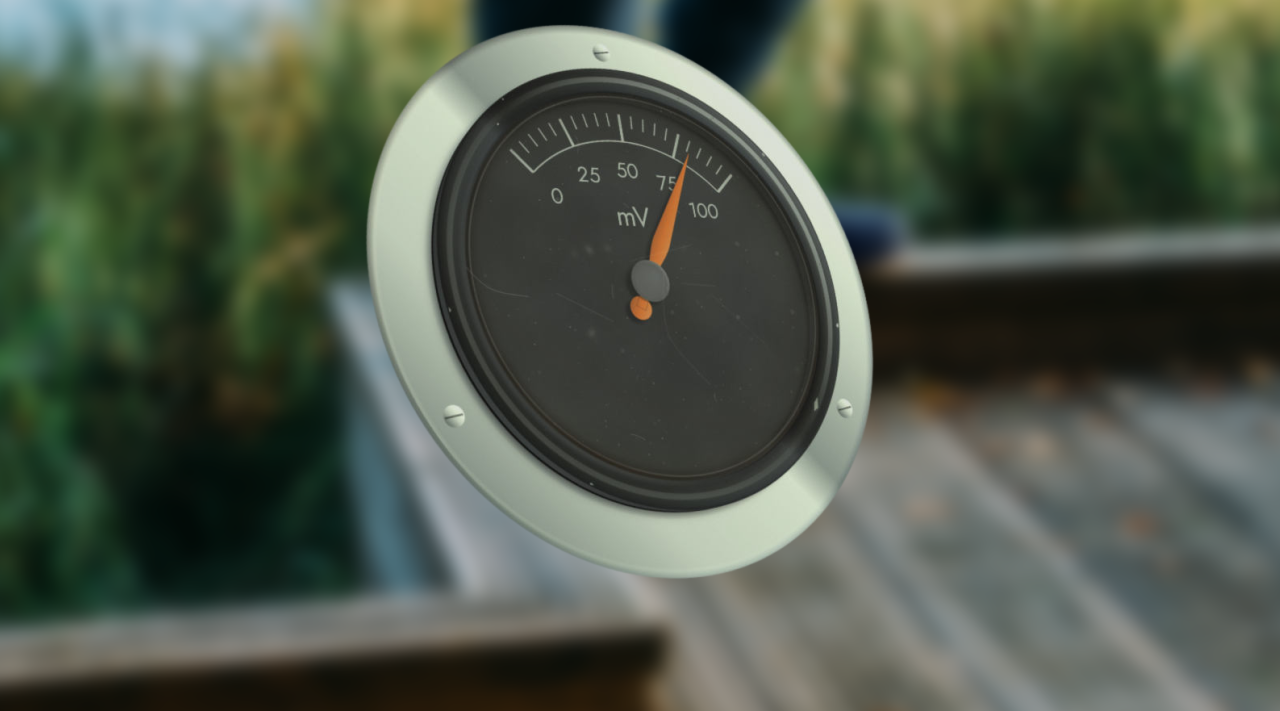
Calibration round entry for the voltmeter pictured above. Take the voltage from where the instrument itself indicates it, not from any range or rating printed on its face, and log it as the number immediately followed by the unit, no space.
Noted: 80mV
